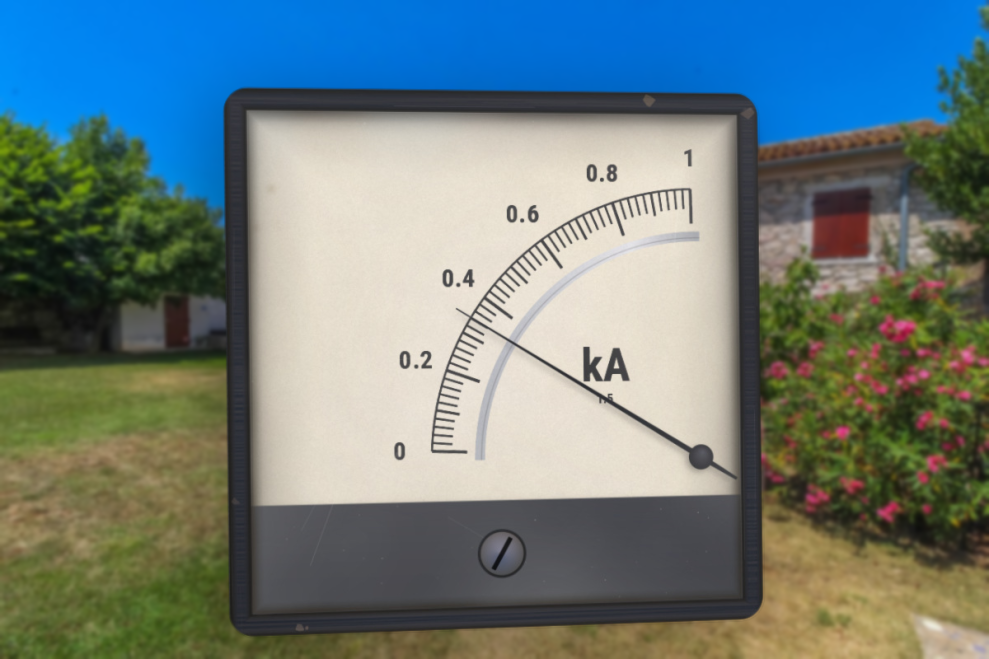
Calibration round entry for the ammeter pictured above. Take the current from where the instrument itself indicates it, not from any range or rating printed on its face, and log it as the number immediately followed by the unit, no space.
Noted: 0.34kA
